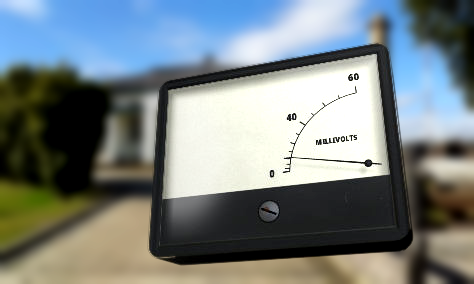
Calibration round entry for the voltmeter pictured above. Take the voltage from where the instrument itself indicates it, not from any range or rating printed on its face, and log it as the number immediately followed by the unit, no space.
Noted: 20mV
